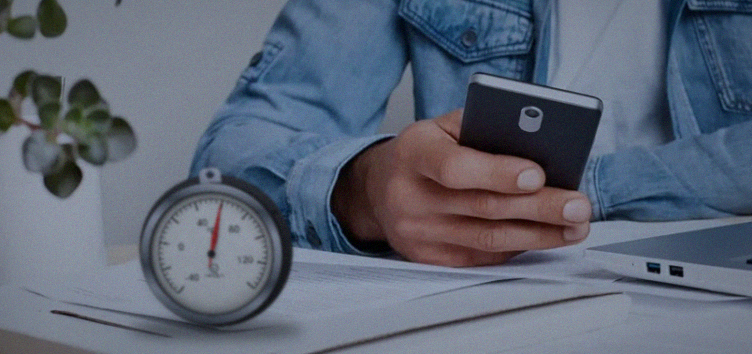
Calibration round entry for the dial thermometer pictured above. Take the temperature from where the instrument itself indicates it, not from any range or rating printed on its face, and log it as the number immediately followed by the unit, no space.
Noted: 60°F
